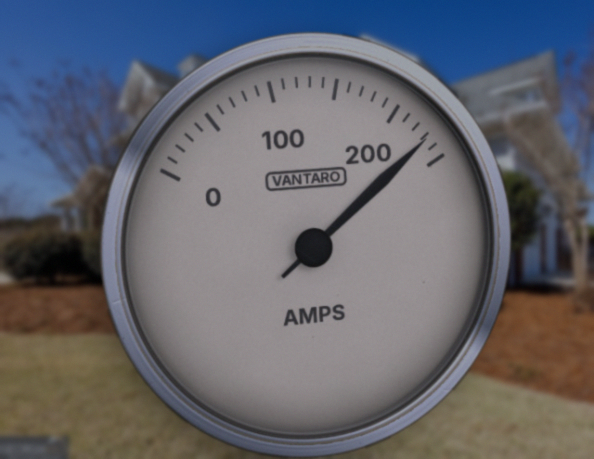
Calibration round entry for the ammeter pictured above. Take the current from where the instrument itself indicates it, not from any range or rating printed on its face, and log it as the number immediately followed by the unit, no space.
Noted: 230A
